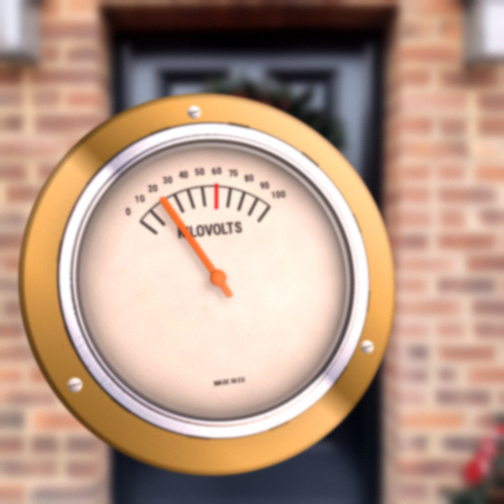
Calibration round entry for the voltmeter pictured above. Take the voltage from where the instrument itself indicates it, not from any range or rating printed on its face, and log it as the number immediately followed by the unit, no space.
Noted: 20kV
